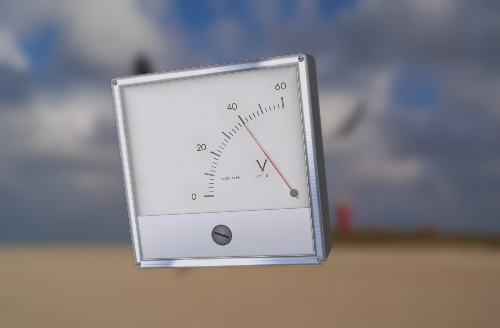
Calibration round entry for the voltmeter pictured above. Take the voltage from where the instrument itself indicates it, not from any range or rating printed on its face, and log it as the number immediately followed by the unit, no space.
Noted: 40V
